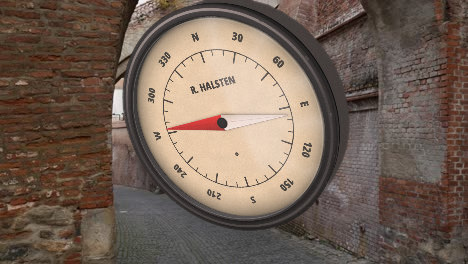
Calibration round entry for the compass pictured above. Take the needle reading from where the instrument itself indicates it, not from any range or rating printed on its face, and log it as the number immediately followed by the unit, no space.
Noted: 275°
